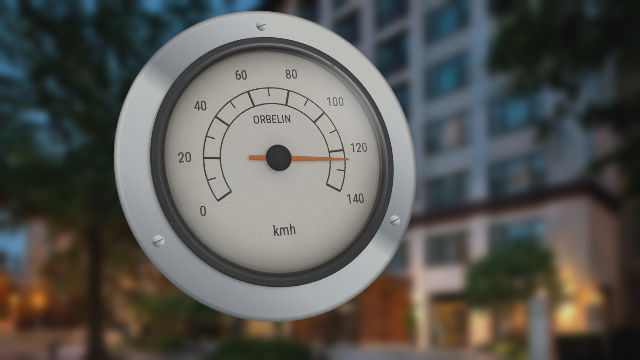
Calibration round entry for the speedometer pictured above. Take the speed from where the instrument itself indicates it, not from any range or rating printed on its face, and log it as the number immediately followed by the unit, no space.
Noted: 125km/h
